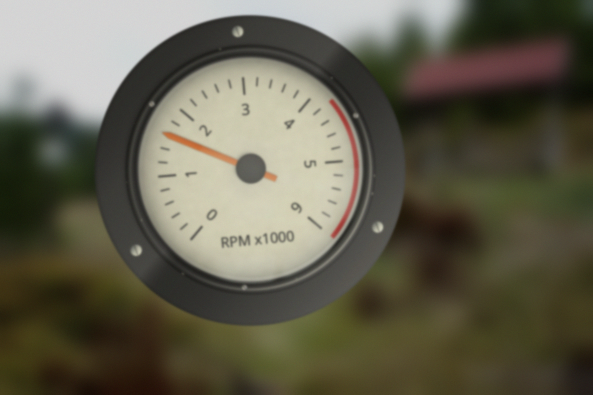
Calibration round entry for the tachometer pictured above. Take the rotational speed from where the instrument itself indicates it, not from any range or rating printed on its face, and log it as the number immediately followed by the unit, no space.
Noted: 1600rpm
